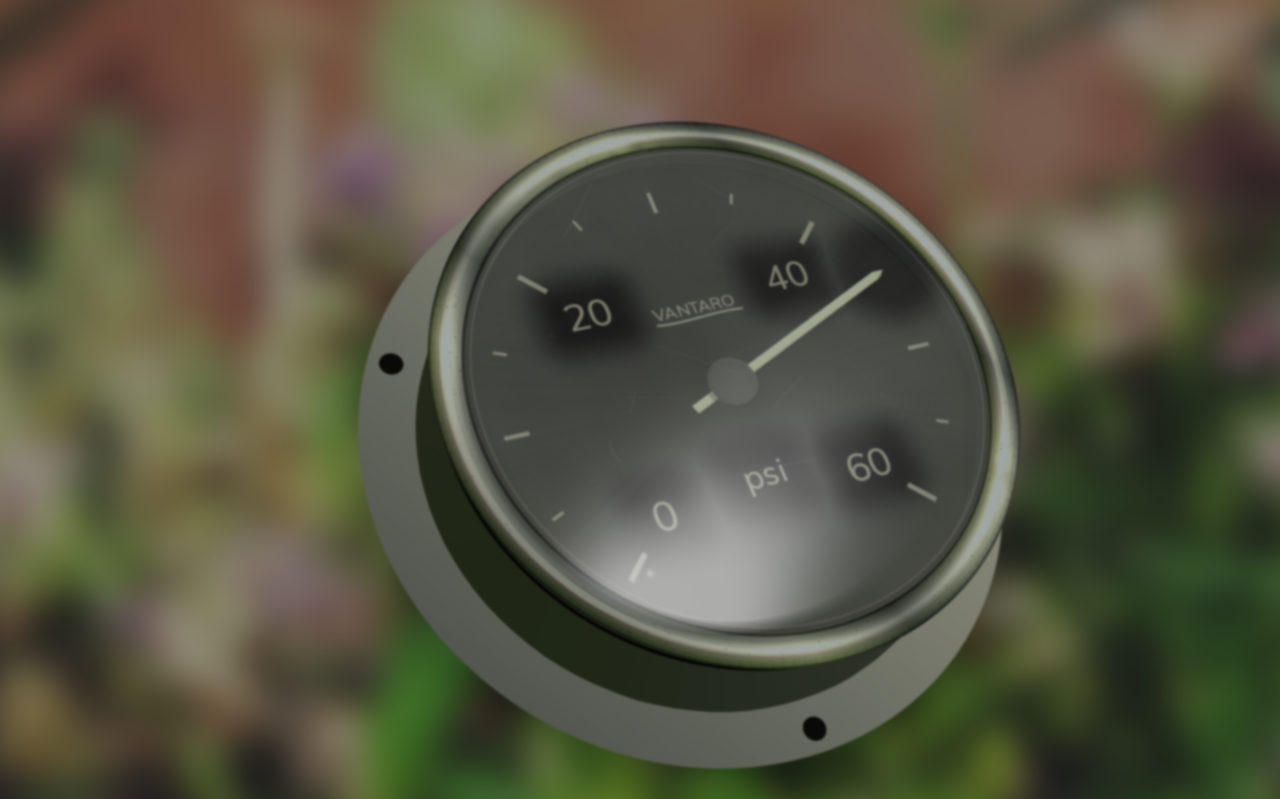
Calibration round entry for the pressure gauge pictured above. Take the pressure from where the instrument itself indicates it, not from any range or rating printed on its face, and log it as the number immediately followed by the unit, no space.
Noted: 45psi
